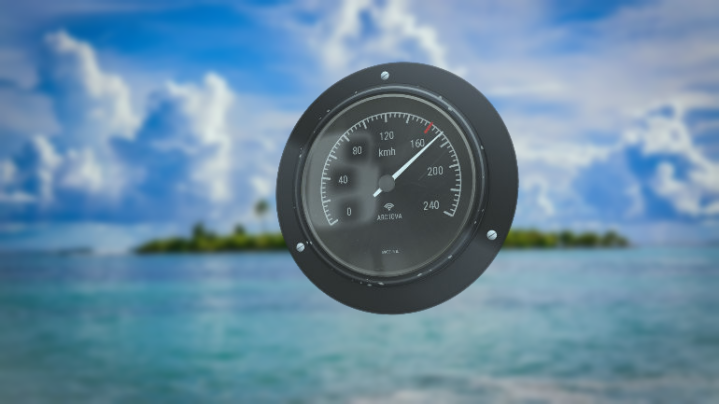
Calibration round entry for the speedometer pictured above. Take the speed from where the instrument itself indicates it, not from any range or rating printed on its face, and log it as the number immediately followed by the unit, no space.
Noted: 172km/h
